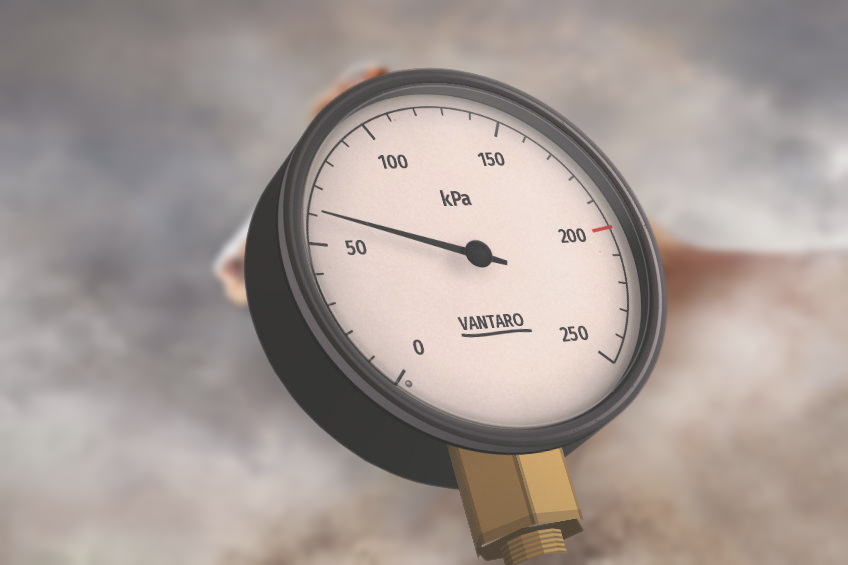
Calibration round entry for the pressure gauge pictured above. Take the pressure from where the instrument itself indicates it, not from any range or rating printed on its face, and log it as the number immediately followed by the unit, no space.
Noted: 60kPa
